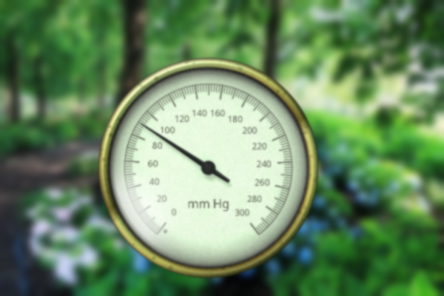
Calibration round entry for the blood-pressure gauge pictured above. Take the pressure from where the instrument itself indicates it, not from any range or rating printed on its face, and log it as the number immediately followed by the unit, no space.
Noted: 90mmHg
